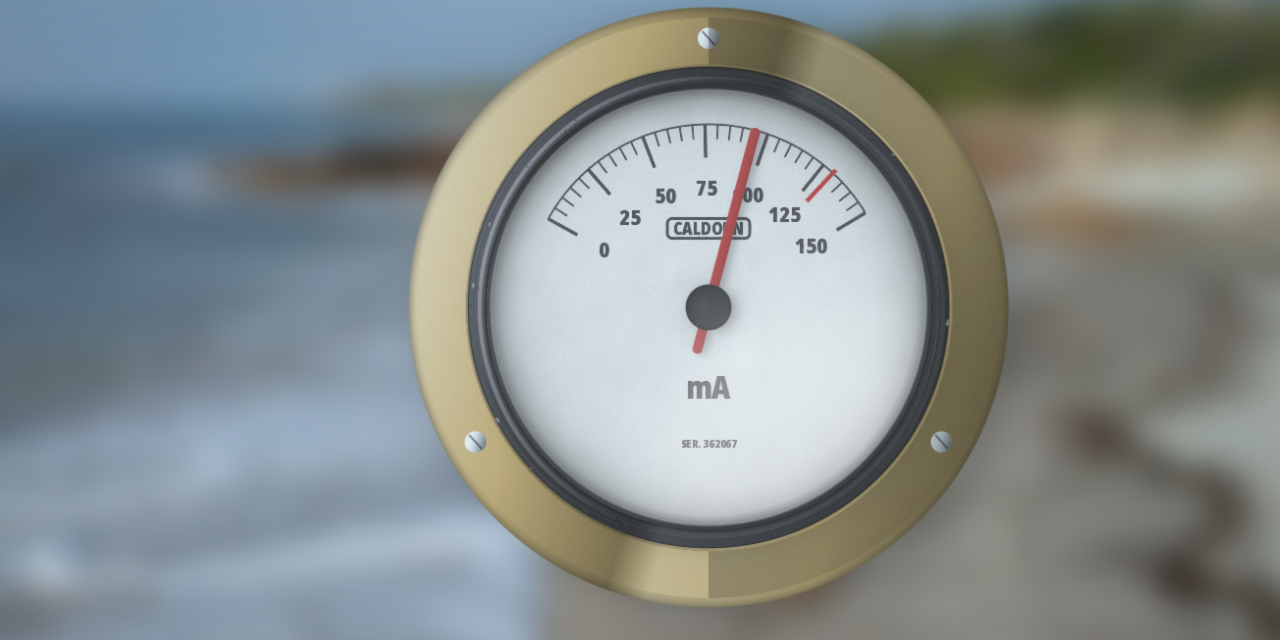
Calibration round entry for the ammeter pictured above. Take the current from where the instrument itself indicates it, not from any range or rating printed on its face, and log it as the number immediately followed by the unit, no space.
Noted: 95mA
